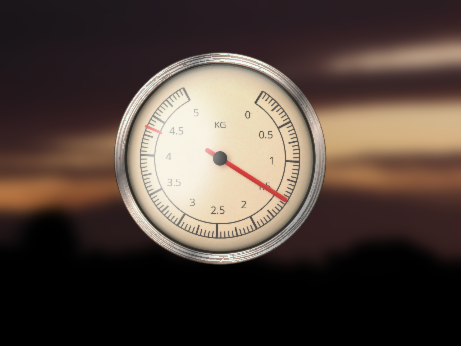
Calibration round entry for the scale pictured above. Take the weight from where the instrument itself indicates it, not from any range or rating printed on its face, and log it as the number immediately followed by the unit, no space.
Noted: 1.5kg
